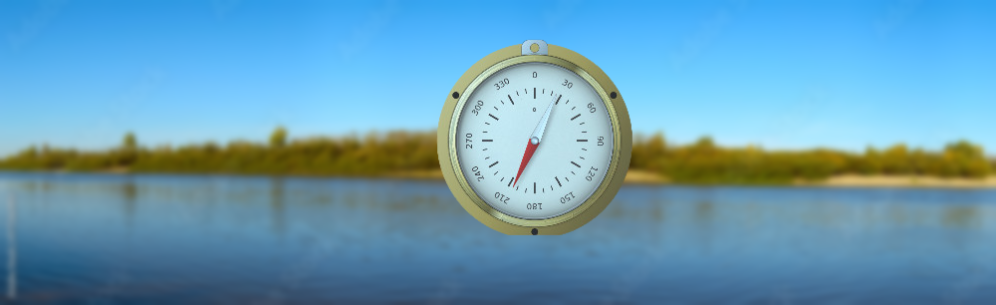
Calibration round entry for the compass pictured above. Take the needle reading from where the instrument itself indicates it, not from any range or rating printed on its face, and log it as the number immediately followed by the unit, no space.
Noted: 205°
